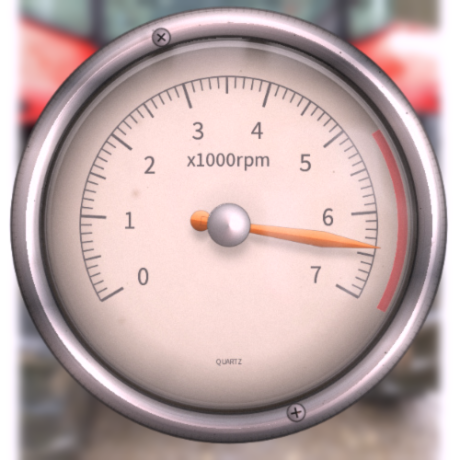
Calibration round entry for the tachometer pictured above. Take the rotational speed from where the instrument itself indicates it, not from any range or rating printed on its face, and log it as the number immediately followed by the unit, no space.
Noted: 6400rpm
